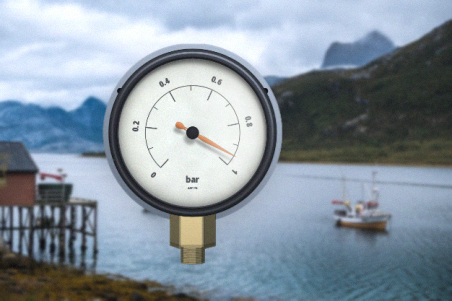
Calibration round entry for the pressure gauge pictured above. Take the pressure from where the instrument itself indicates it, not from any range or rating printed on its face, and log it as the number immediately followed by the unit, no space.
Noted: 0.95bar
